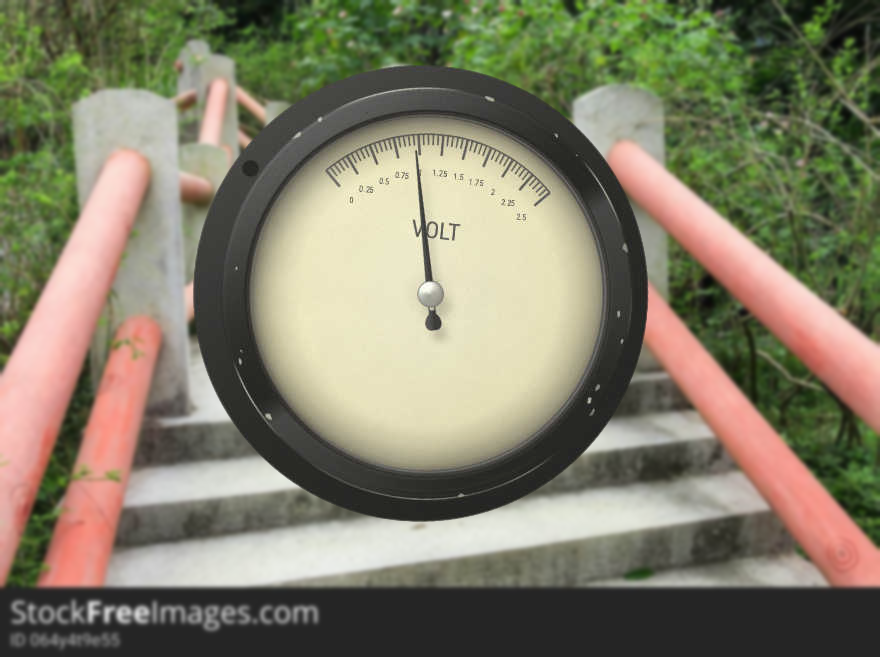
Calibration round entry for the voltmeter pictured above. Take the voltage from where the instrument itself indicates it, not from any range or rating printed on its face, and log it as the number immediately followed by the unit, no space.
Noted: 0.95V
